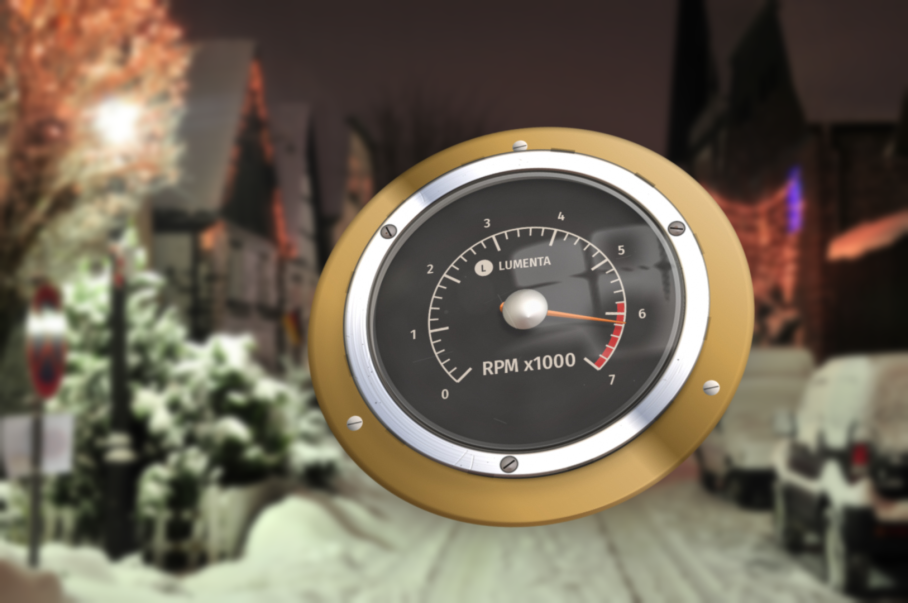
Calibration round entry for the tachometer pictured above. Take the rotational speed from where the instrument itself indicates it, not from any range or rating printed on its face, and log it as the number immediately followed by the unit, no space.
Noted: 6200rpm
